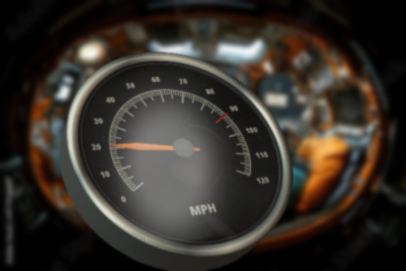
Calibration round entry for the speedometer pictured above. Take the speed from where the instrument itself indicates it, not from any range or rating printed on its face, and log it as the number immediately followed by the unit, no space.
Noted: 20mph
